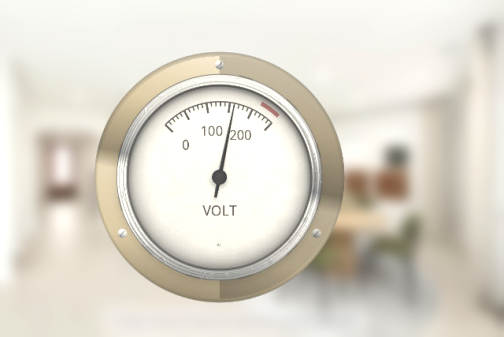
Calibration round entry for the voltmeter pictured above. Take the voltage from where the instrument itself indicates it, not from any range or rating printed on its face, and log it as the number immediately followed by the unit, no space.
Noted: 160V
